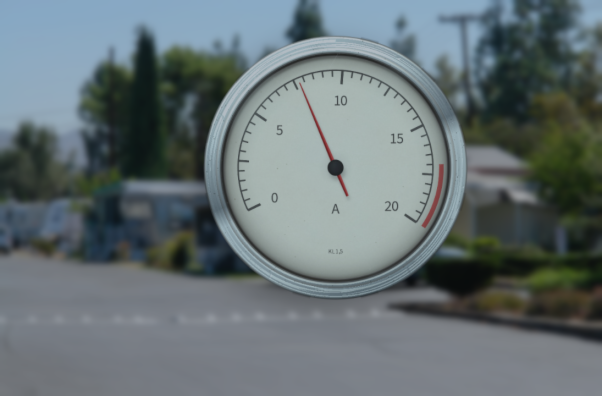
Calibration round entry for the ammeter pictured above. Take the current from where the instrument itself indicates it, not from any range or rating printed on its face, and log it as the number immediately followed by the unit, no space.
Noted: 7.75A
